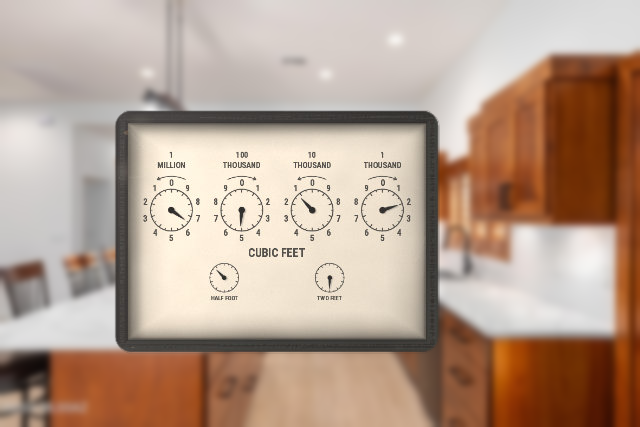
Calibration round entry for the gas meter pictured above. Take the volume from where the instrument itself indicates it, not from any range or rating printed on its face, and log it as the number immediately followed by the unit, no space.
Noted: 651200ft³
